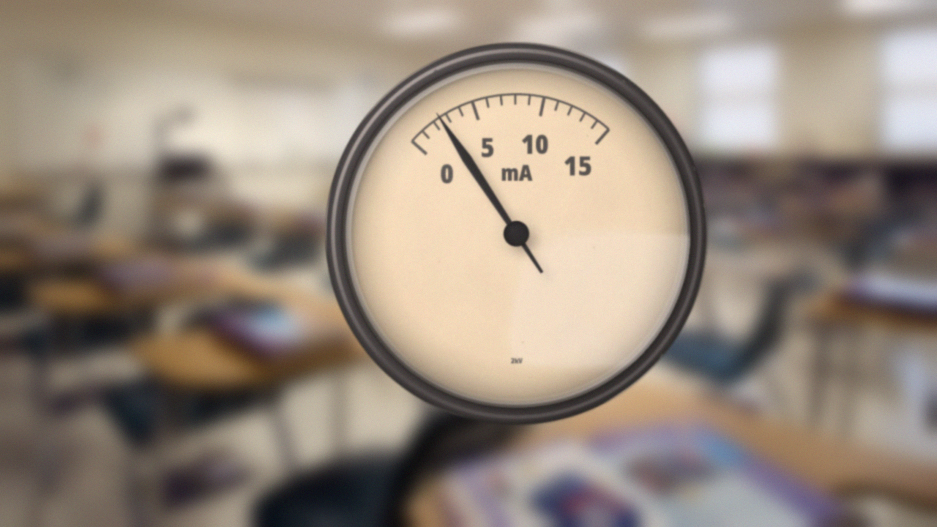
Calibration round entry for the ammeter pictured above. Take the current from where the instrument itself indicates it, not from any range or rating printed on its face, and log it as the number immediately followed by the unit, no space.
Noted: 2.5mA
